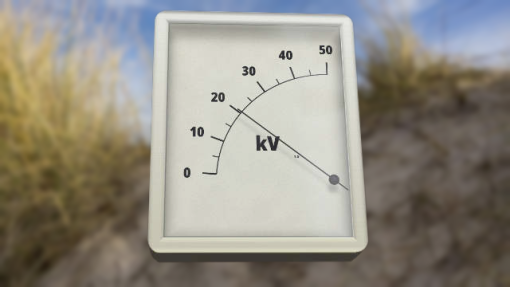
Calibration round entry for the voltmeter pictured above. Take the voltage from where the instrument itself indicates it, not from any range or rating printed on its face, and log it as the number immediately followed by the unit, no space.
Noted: 20kV
